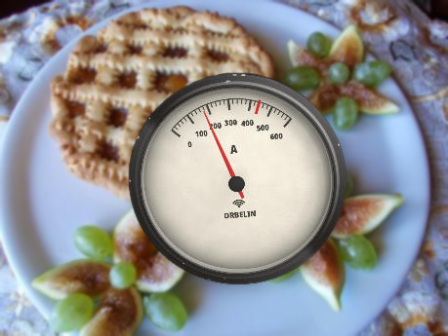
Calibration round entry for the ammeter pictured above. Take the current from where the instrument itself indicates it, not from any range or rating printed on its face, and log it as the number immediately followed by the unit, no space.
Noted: 180A
